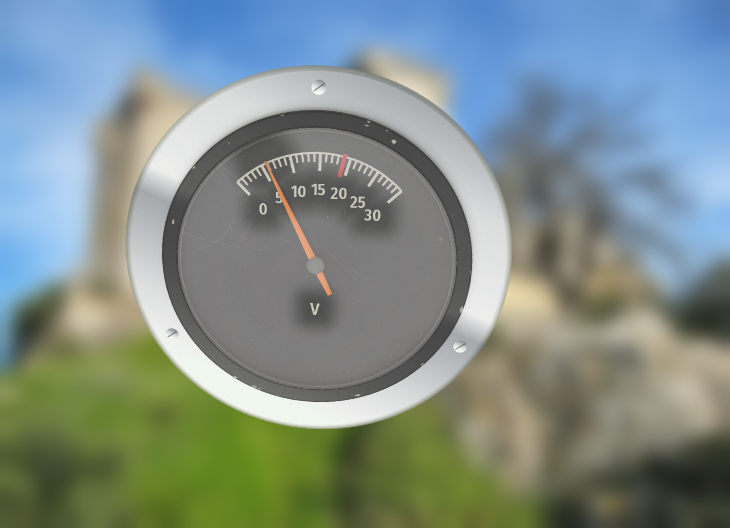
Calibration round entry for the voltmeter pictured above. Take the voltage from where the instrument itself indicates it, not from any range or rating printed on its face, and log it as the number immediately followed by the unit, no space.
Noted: 6V
